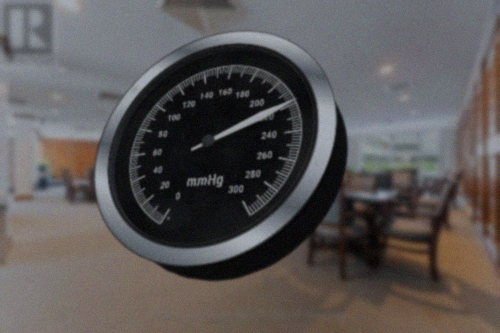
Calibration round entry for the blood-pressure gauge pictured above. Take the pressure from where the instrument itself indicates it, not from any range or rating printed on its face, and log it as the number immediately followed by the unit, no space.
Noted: 220mmHg
